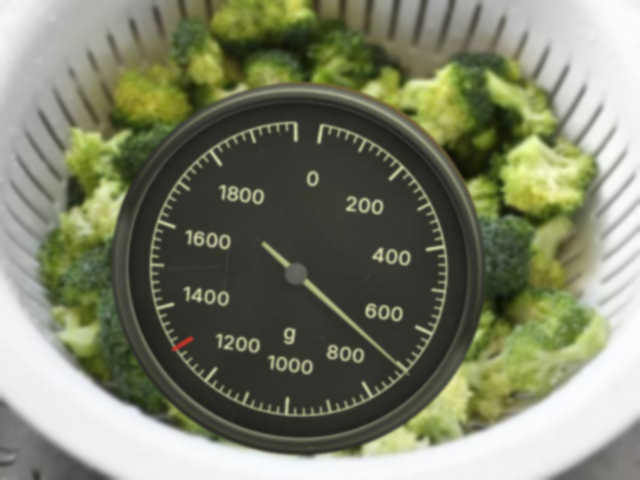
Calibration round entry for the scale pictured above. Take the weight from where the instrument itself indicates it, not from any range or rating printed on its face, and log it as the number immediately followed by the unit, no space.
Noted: 700g
